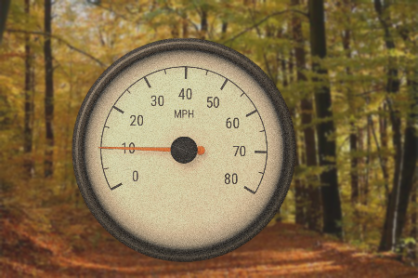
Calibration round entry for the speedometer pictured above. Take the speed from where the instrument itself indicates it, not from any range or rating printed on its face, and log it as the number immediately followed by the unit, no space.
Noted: 10mph
